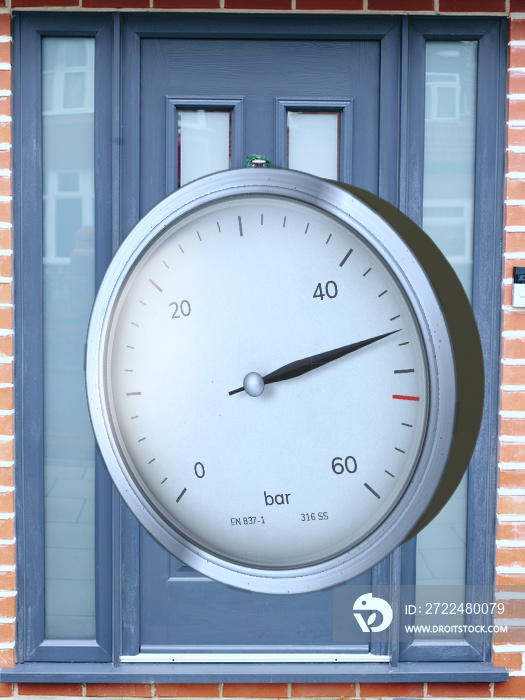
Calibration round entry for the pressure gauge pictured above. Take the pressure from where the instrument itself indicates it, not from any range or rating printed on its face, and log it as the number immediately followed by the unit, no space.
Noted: 47bar
